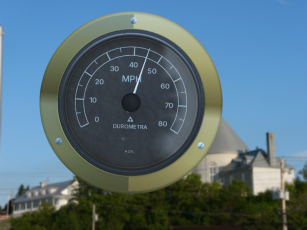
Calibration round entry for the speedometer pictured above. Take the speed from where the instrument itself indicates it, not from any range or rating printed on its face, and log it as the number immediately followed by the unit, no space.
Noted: 45mph
